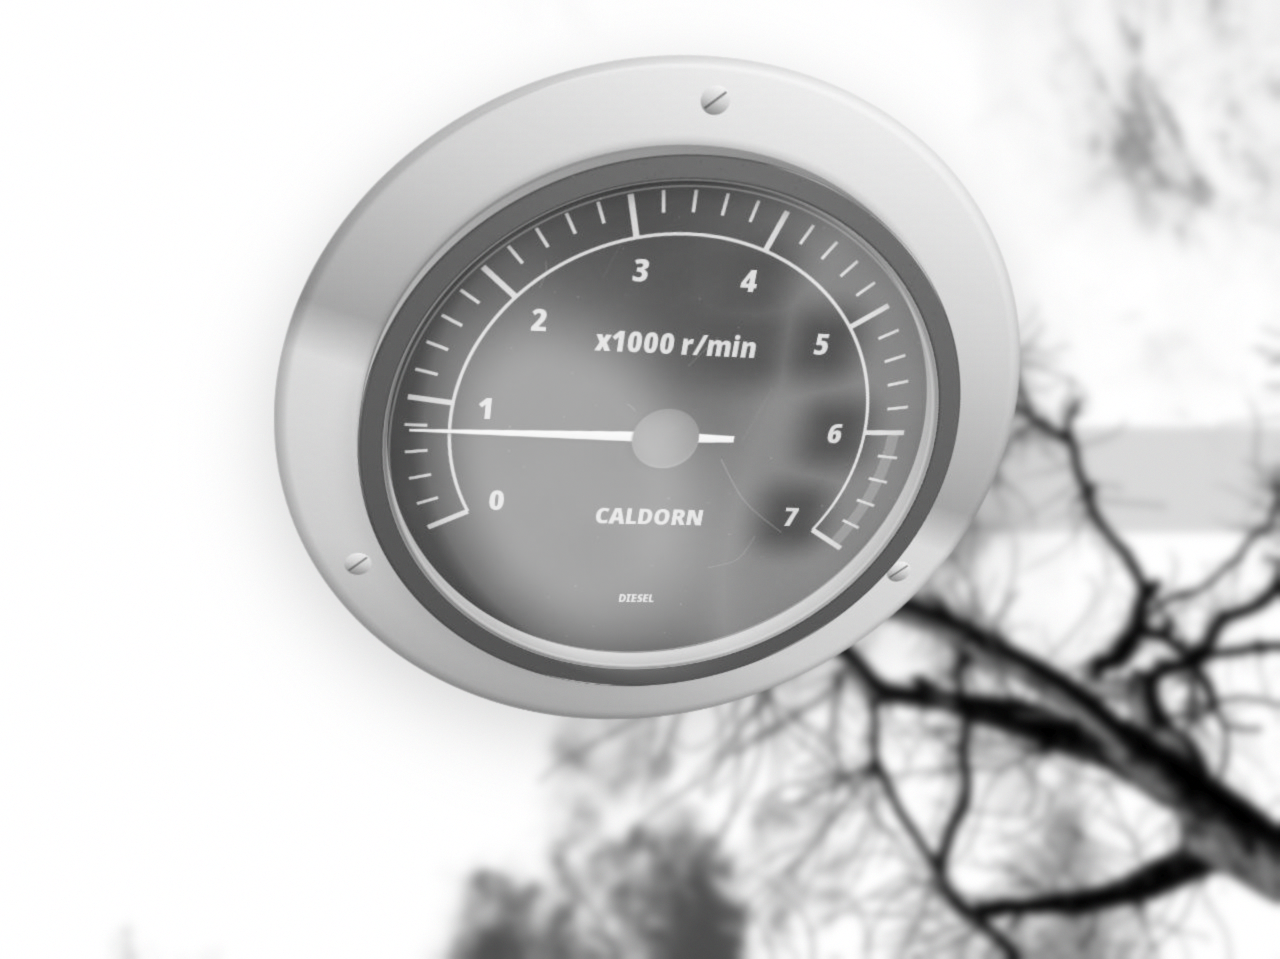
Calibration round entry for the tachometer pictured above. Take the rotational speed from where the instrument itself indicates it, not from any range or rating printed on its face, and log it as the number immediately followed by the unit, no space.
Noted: 800rpm
